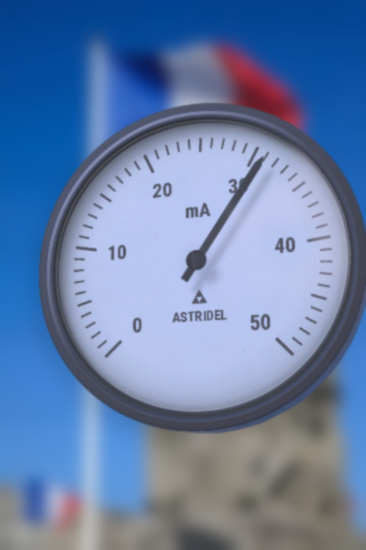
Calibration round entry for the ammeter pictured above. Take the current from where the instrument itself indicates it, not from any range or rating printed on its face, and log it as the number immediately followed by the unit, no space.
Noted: 31mA
